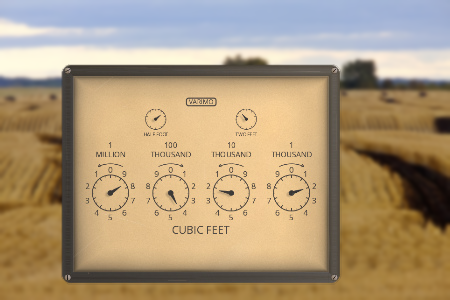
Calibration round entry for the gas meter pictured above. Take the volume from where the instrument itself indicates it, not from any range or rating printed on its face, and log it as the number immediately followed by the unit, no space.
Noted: 842200ft³
